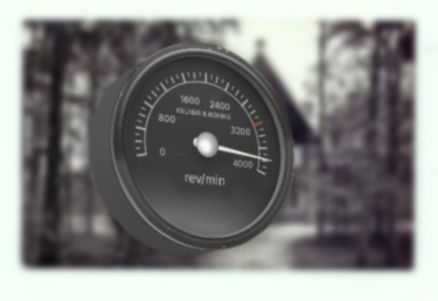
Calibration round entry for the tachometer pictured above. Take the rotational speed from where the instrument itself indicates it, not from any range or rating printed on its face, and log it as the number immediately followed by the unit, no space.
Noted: 3800rpm
